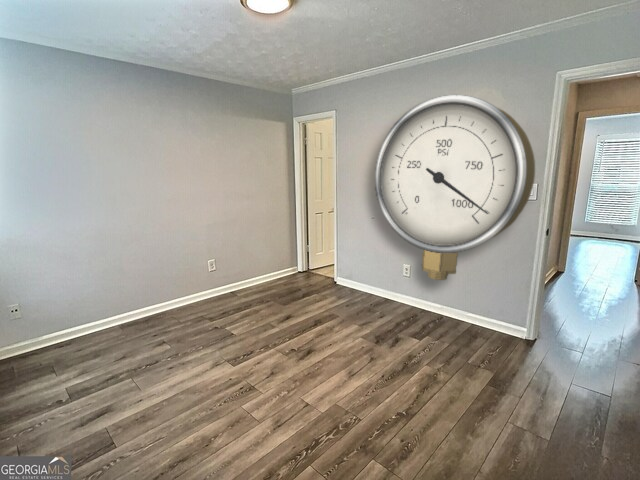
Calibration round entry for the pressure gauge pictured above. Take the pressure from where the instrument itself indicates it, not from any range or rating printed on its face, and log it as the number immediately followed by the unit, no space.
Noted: 950psi
